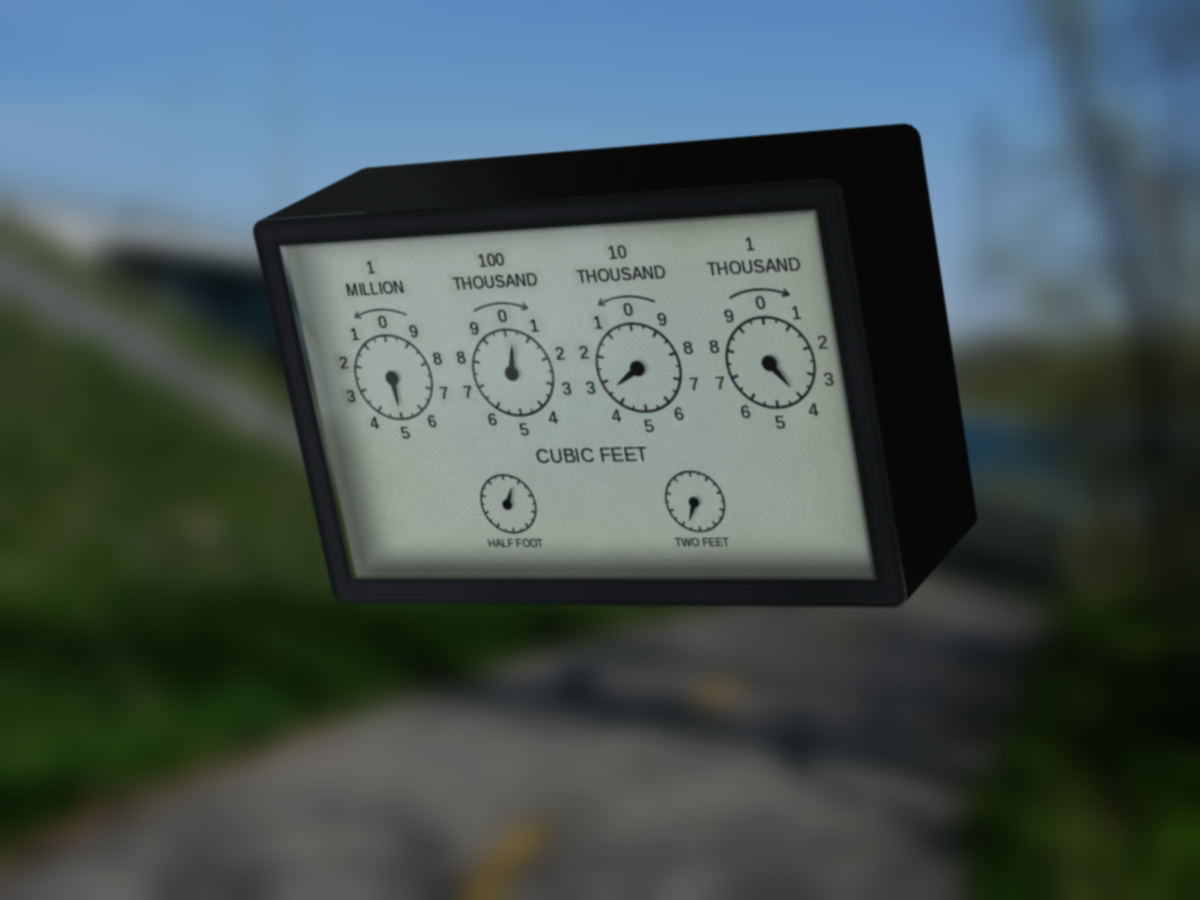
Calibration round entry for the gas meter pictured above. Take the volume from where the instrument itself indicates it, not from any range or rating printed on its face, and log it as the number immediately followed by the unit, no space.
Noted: 503400ft³
